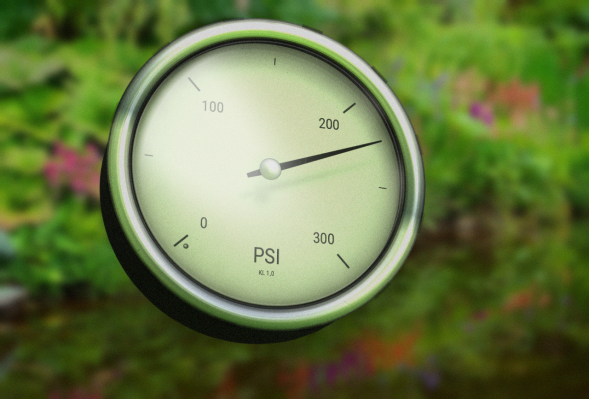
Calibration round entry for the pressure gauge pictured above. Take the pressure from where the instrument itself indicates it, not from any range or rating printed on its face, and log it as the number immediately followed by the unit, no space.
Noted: 225psi
